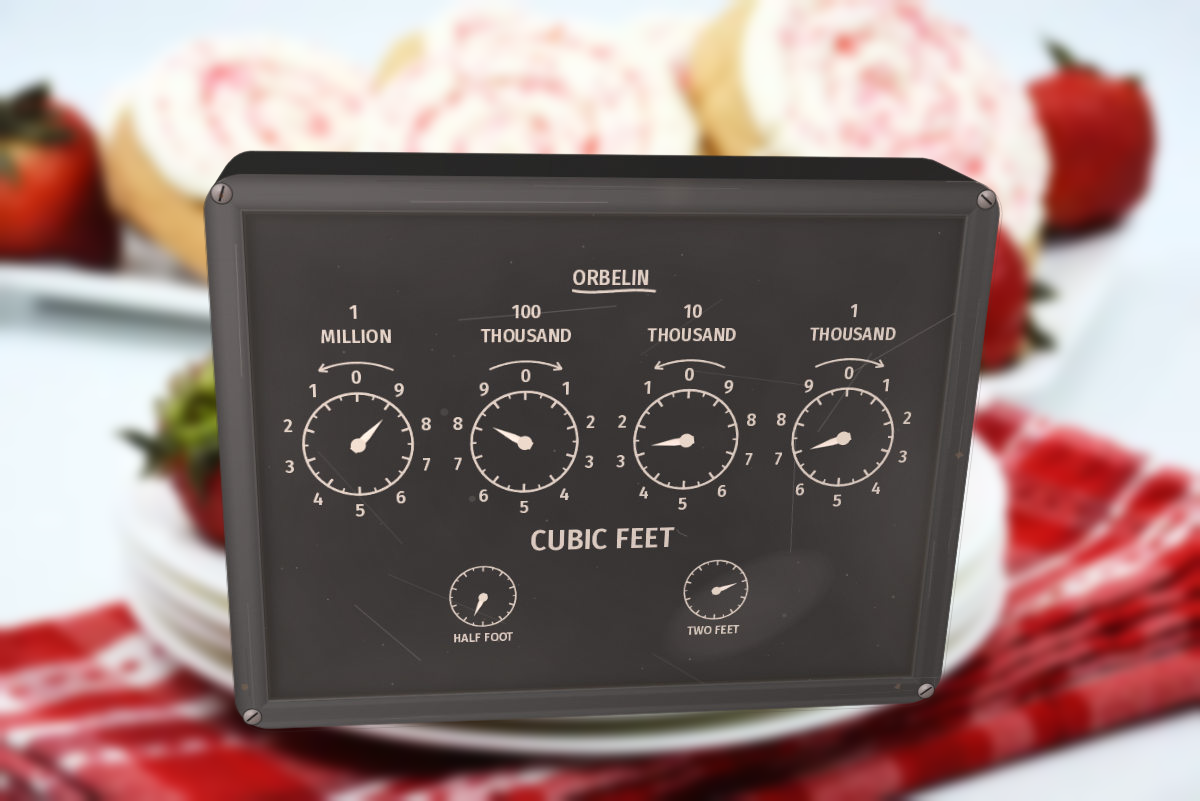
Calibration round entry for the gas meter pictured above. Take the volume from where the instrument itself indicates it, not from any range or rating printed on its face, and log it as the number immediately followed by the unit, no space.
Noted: 882700ft³
